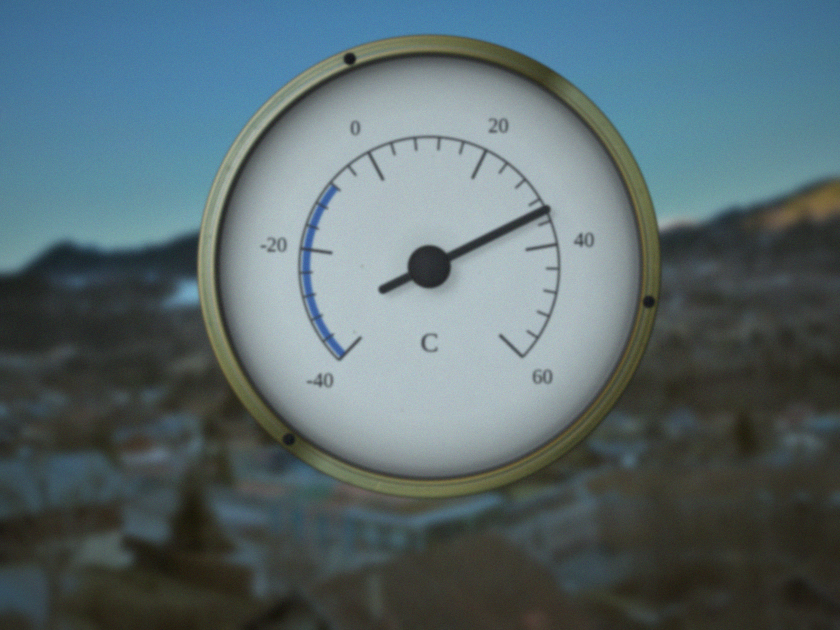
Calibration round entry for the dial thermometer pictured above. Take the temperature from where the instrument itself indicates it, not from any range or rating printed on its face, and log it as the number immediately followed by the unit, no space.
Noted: 34°C
